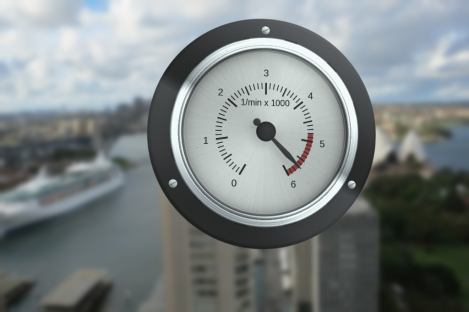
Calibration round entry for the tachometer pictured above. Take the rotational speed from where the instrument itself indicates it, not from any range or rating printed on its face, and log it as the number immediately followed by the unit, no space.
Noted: 5700rpm
